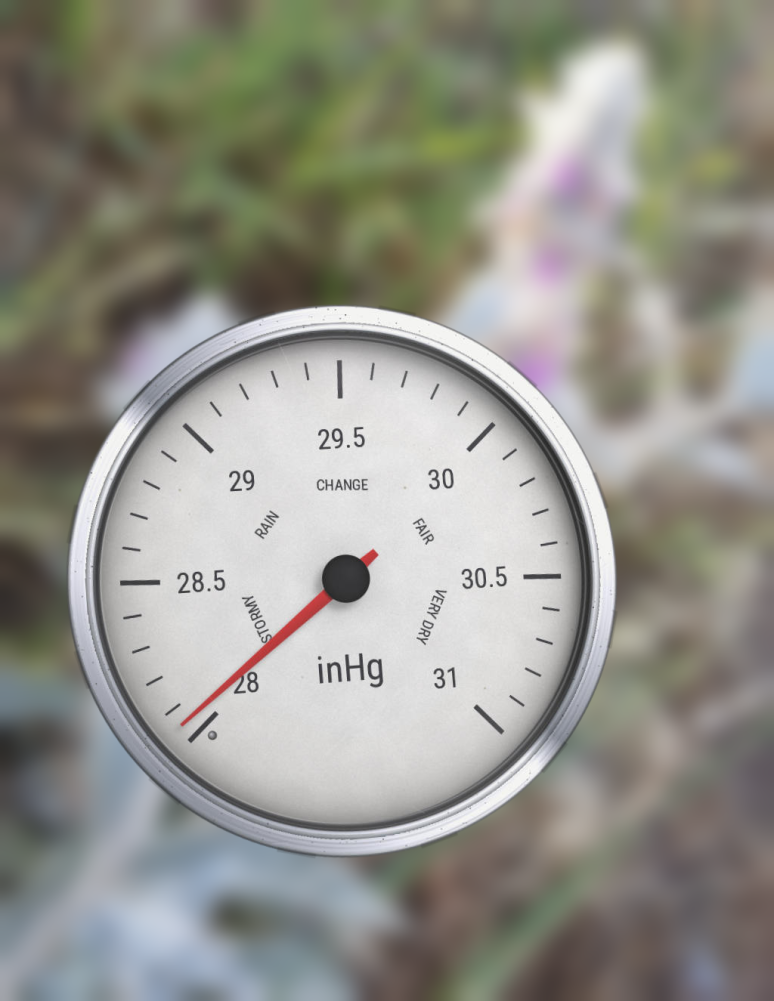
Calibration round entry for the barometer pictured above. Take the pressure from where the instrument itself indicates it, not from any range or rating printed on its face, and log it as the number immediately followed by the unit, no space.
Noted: 28.05inHg
